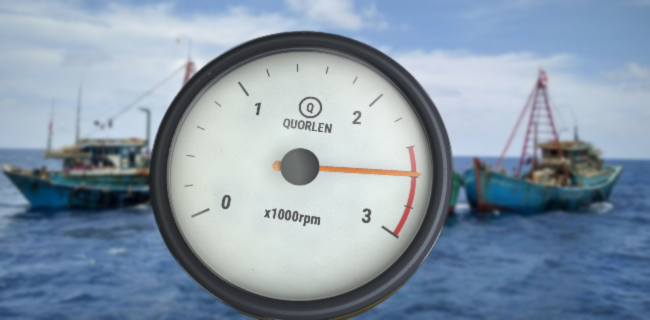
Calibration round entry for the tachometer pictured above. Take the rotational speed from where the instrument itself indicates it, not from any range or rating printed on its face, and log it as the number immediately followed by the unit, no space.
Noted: 2600rpm
